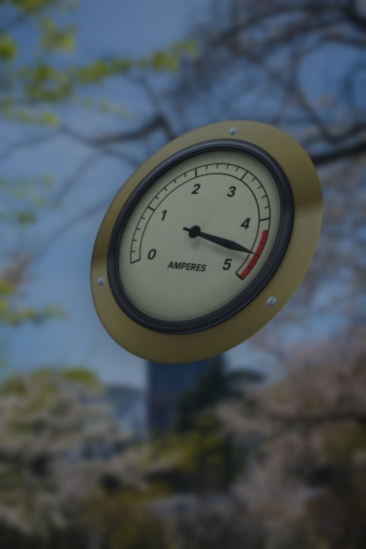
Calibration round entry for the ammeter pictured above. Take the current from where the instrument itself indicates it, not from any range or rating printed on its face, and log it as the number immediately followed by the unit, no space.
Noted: 4.6A
